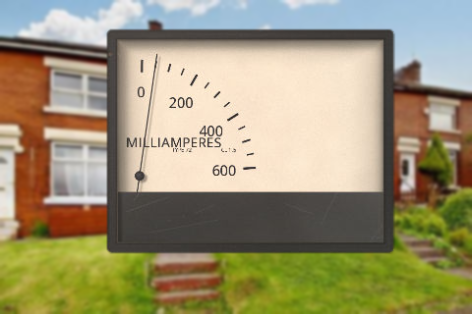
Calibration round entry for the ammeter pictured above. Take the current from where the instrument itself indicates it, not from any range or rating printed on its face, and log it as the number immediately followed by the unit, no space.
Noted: 50mA
